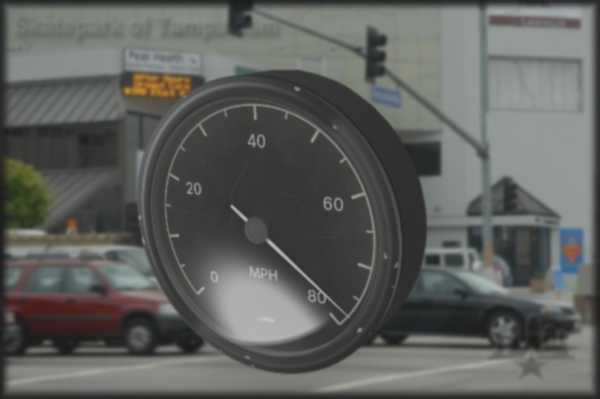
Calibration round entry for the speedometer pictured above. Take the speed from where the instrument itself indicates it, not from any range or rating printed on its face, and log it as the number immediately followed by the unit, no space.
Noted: 77.5mph
